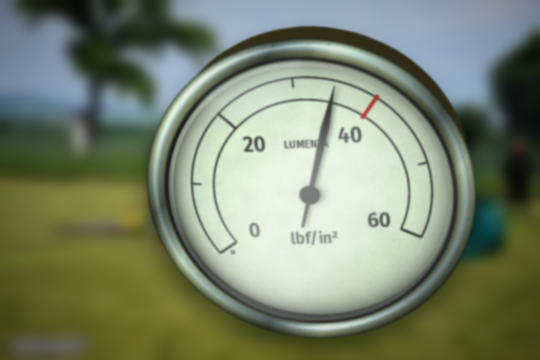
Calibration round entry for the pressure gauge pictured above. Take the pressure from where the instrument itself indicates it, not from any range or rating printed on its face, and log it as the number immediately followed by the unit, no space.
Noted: 35psi
